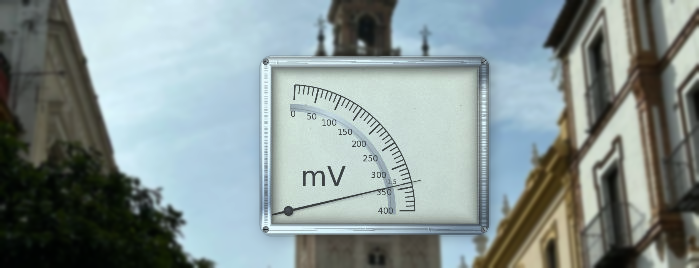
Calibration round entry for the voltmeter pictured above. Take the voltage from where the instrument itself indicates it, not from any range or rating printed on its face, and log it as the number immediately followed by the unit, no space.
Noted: 340mV
